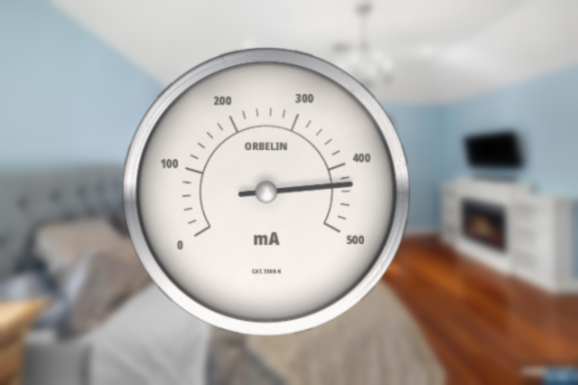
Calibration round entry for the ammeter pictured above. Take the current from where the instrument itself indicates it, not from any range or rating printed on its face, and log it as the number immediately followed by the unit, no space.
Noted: 430mA
